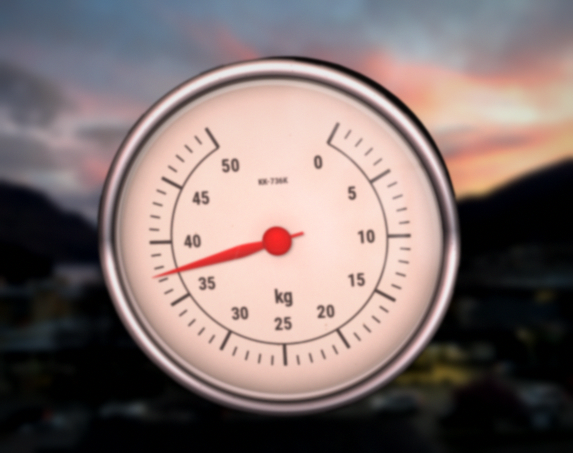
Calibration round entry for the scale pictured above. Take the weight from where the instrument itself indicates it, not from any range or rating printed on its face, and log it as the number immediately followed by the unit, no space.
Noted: 37.5kg
